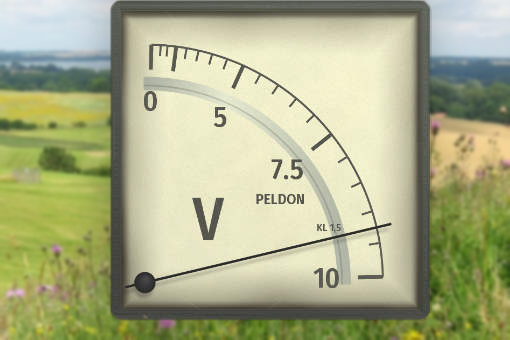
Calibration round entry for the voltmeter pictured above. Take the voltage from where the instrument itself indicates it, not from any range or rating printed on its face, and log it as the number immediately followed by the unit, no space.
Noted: 9.25V
